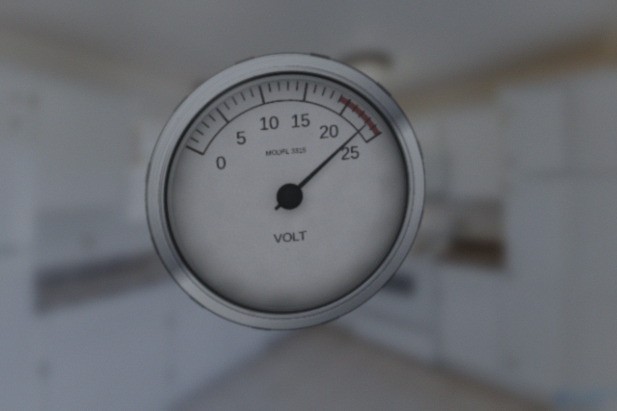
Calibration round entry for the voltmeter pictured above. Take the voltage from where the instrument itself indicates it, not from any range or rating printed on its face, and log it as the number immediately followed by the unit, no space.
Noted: 23V
